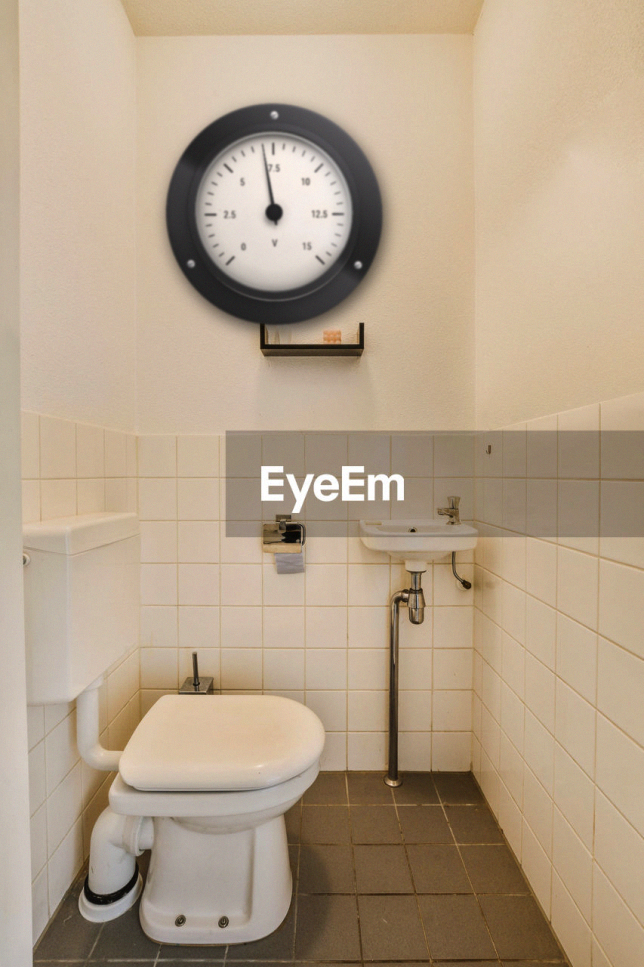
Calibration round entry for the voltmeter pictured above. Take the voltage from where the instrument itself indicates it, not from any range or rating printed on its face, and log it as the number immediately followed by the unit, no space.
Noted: 7V
